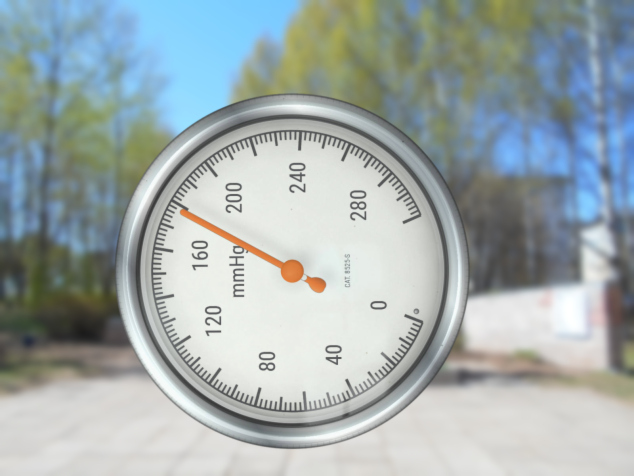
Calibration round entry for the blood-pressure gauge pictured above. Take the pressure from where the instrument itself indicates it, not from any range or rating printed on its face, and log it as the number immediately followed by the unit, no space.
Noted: 178mmHg
